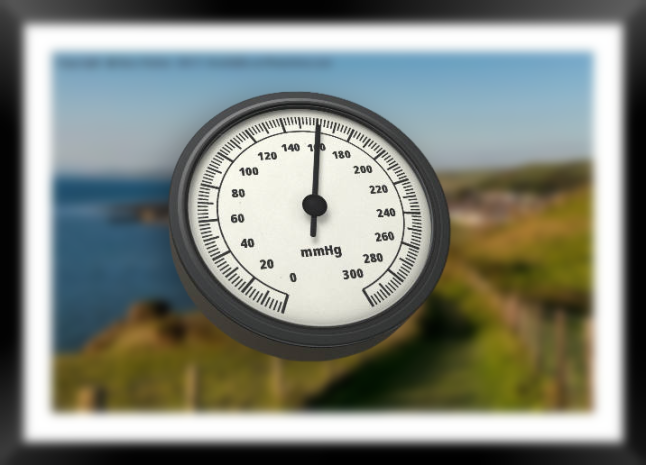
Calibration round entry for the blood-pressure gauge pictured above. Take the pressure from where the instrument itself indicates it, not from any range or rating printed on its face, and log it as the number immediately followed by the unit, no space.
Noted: 160mmHg
